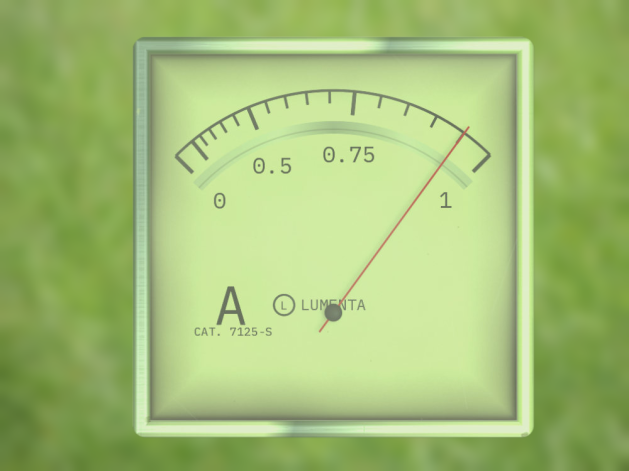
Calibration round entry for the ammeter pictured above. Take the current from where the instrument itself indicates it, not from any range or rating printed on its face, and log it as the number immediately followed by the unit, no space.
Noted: 0.95A
